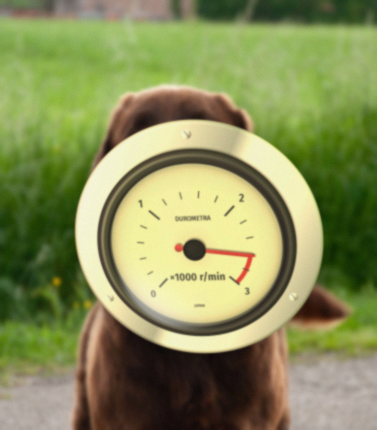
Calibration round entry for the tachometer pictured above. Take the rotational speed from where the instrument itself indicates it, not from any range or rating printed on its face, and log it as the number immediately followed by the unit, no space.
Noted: 2600rpm
